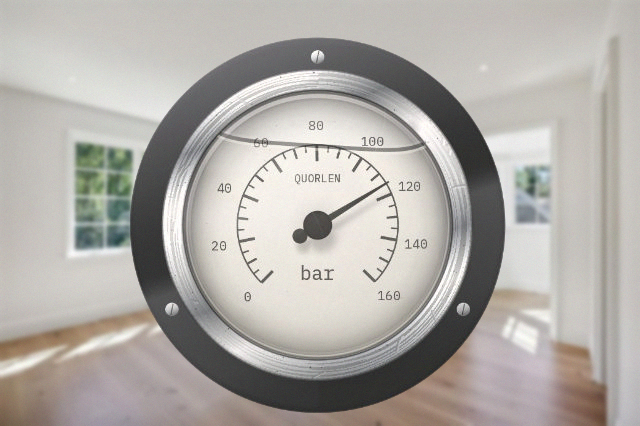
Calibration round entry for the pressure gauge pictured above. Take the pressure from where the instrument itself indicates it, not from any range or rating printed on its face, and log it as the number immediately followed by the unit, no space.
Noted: 115bar
